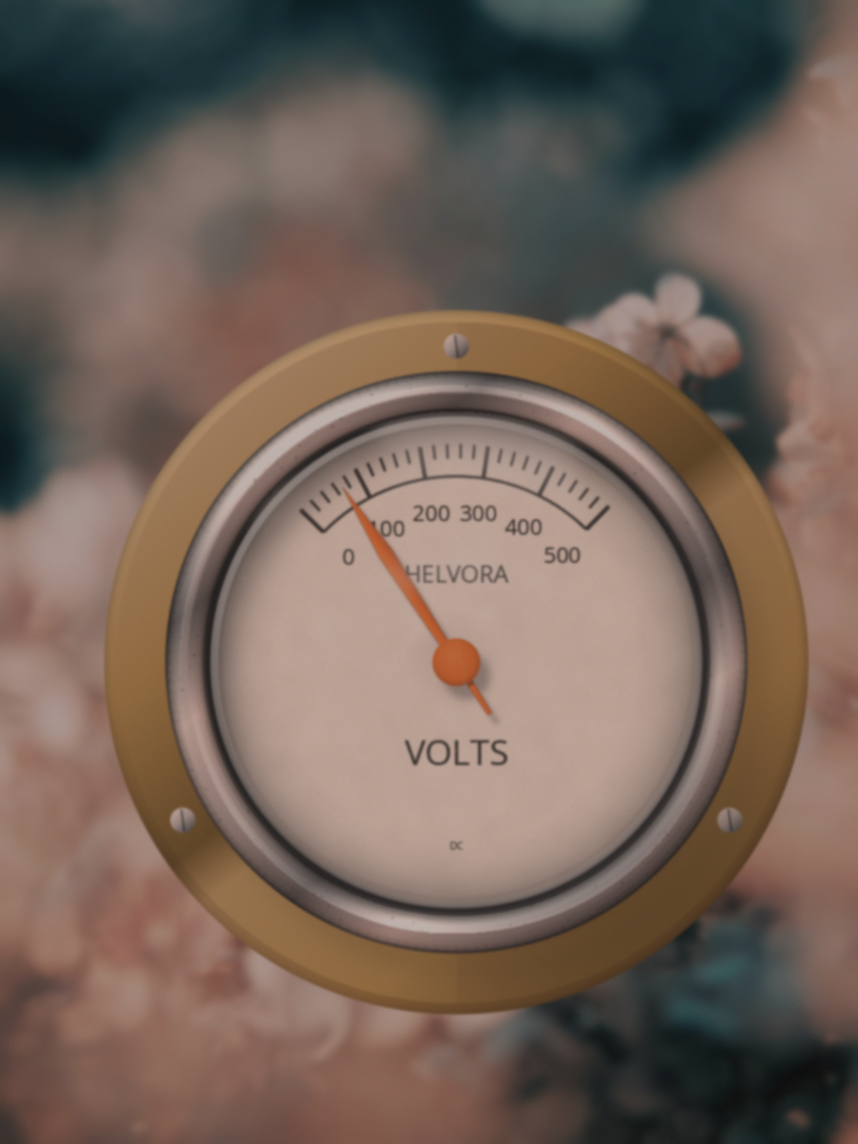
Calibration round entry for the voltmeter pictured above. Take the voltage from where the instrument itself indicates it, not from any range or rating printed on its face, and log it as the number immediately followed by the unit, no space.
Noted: 70V
